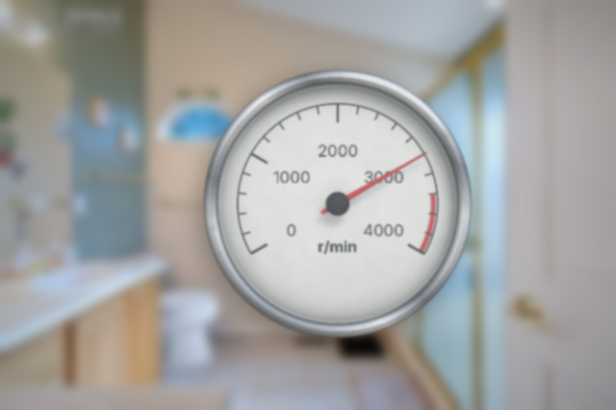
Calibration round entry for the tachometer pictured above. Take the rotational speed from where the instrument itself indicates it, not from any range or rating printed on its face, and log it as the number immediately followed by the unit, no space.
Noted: 3000rpm
